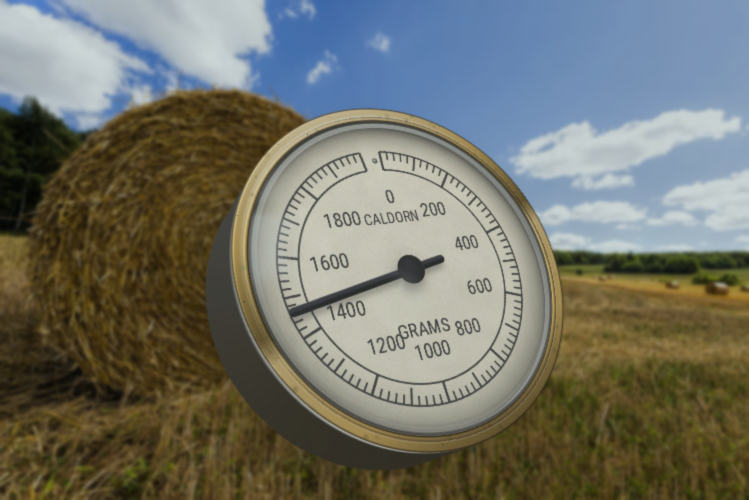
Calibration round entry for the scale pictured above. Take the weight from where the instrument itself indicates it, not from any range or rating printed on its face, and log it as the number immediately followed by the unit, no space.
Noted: 1460g
